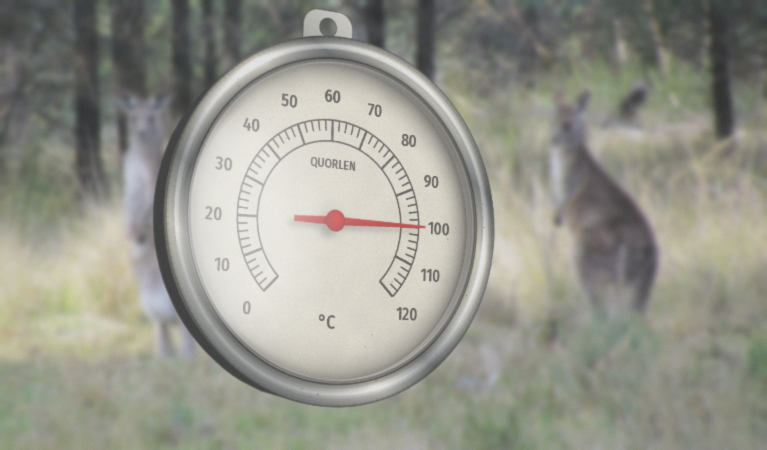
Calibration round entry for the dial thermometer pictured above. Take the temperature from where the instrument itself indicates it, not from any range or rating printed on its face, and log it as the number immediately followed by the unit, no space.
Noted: 100°C
